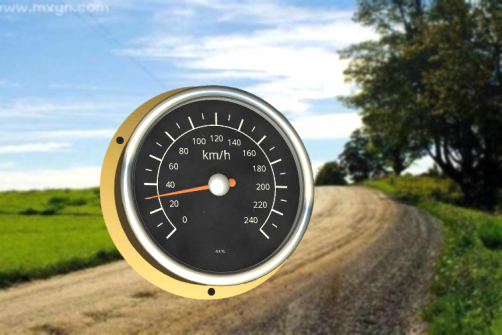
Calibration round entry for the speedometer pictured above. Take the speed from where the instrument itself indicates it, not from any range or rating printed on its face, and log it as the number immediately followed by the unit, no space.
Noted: 30km/h
